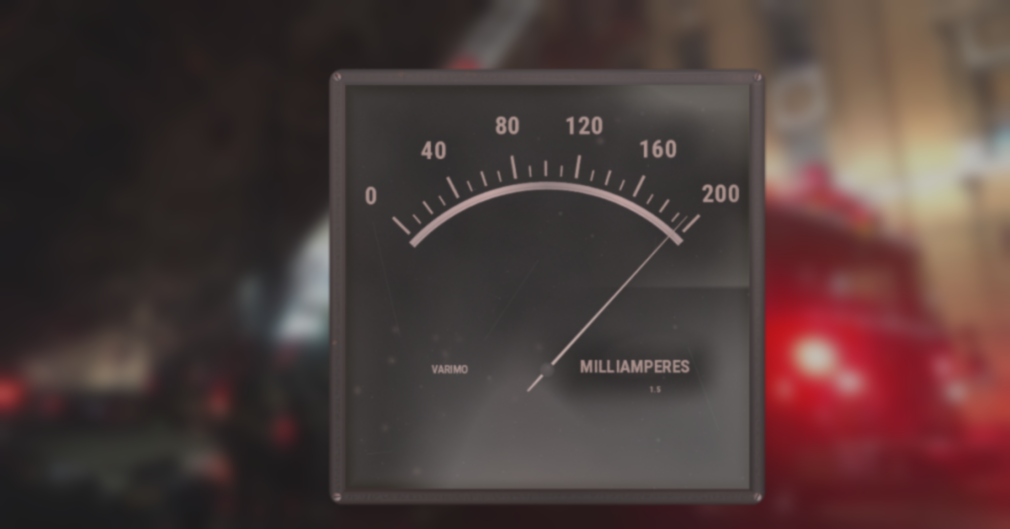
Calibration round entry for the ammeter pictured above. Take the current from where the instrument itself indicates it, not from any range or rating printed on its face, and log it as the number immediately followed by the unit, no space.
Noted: 195mA
